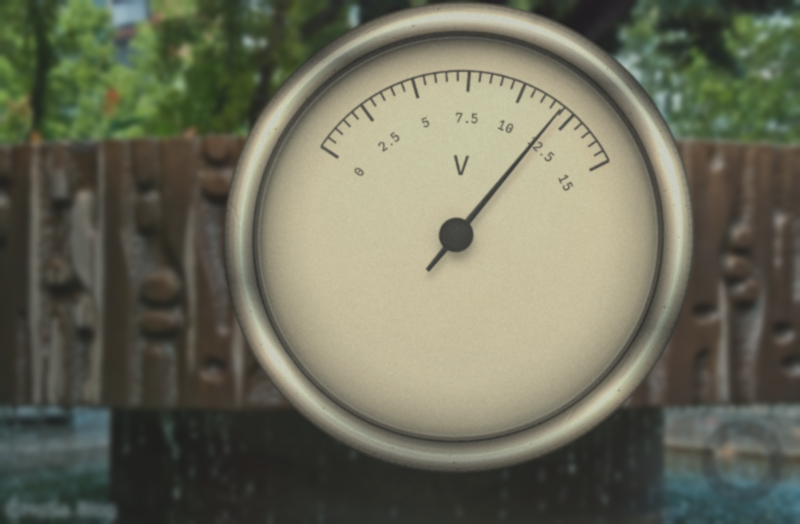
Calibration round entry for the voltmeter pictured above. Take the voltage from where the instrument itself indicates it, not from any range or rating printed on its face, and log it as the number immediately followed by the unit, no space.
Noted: 12V
